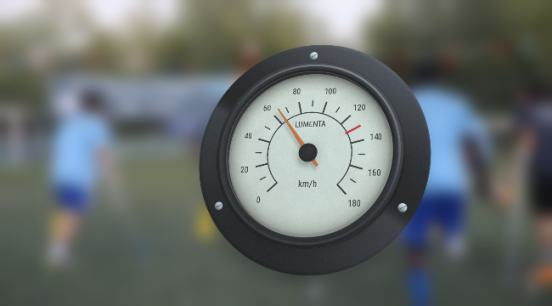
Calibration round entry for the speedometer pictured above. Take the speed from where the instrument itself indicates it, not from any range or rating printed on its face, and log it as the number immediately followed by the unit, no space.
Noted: 65km/h
